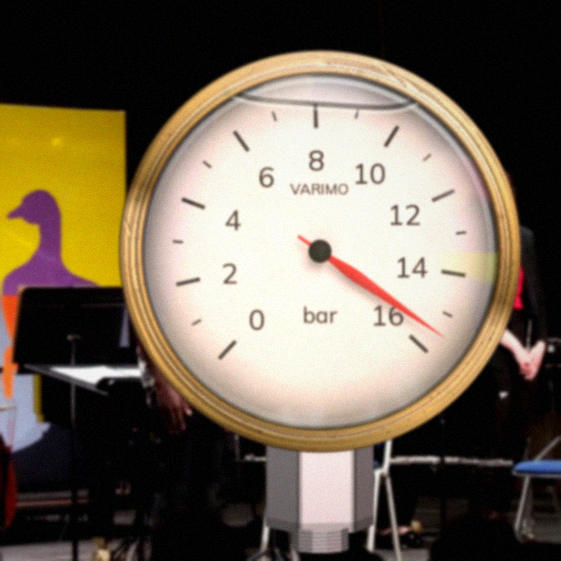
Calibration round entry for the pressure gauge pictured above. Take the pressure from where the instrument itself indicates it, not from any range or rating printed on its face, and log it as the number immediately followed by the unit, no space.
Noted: 15.5bar
